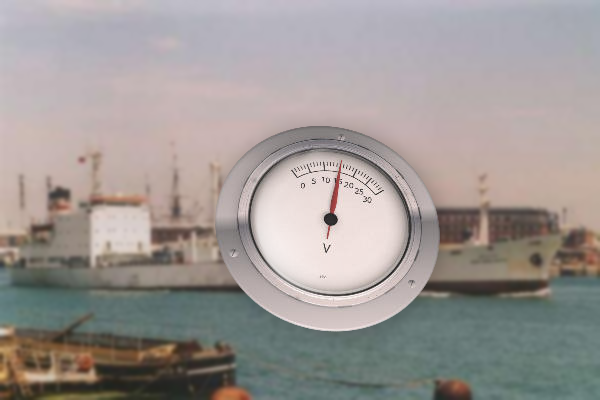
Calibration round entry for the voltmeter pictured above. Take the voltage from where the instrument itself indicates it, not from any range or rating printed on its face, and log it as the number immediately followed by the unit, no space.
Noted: 15V
